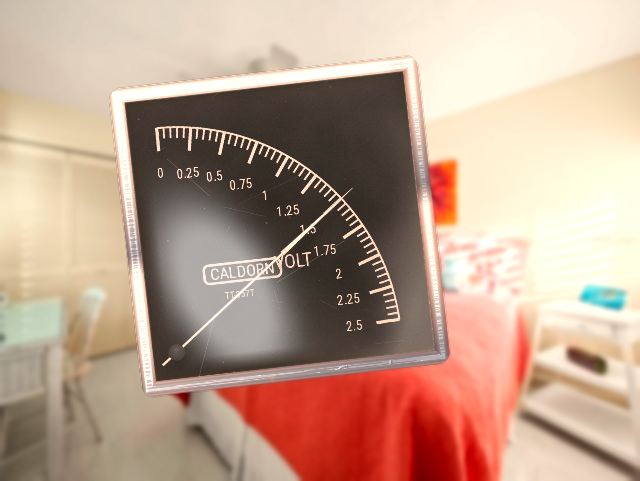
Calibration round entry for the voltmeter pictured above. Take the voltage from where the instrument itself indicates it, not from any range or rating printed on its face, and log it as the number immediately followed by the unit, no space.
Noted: 1.5V
